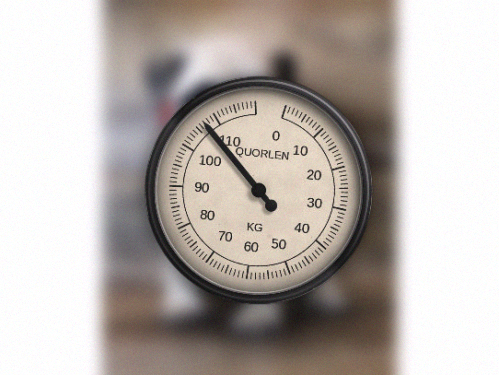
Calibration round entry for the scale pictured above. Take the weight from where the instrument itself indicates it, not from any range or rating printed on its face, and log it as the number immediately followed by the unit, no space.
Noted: 107kg
